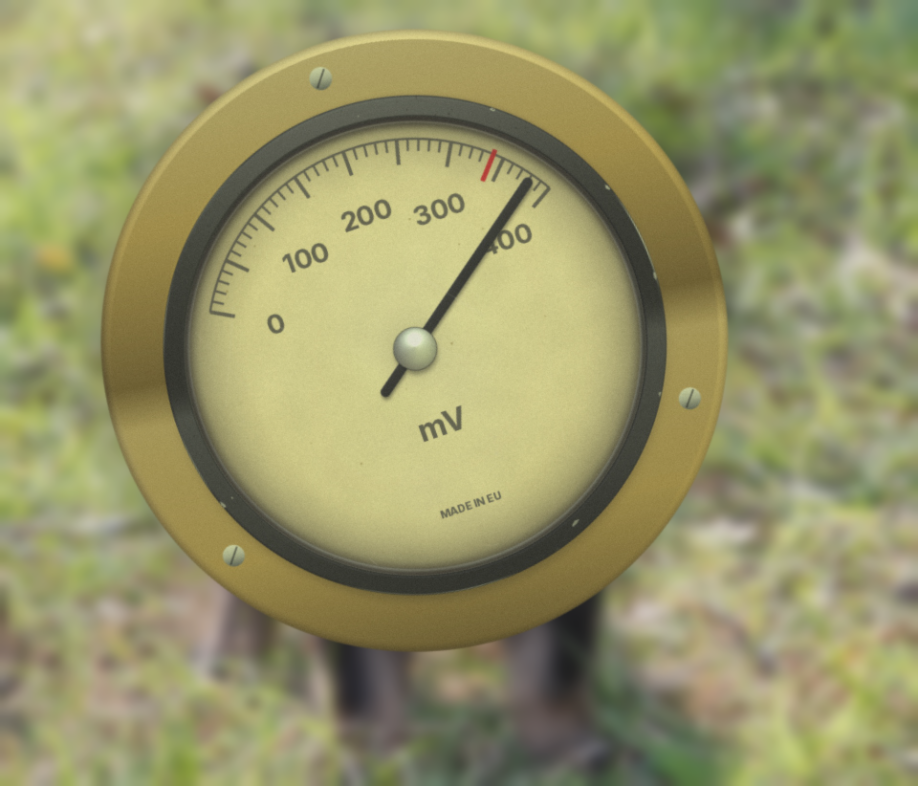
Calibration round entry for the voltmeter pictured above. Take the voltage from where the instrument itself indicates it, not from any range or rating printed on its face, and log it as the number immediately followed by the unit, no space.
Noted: 380mV
